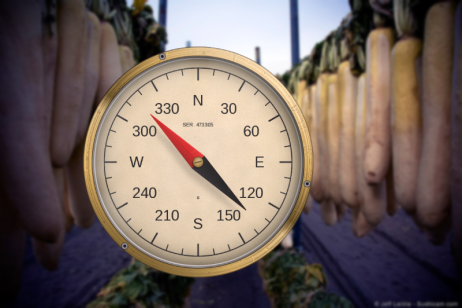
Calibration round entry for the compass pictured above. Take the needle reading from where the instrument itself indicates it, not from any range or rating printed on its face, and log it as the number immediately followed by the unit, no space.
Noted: 315°
